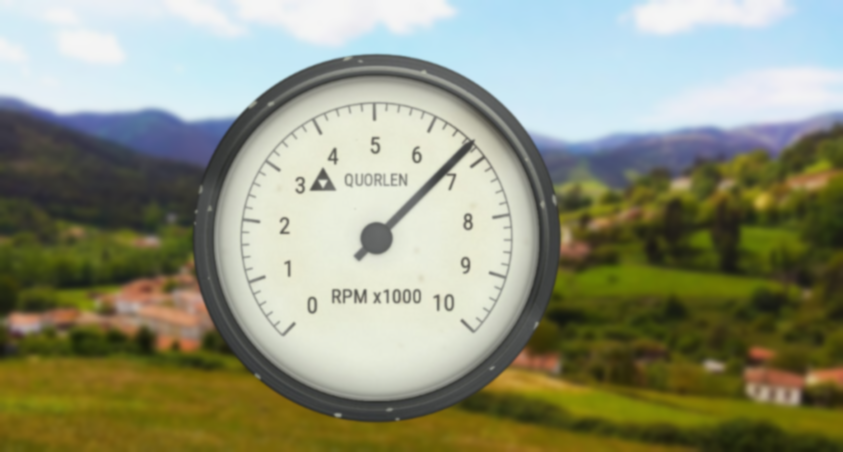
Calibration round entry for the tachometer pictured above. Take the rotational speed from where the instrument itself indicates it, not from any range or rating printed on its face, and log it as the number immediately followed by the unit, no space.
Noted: 6700rpm
